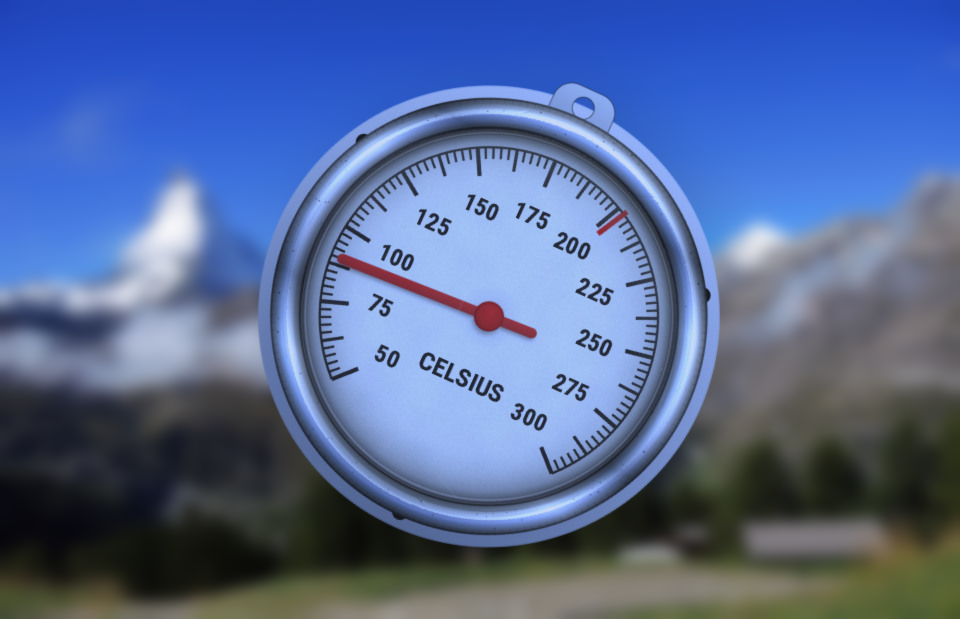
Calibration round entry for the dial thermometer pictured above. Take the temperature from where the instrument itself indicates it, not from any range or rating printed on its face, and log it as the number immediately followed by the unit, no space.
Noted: 90°C
